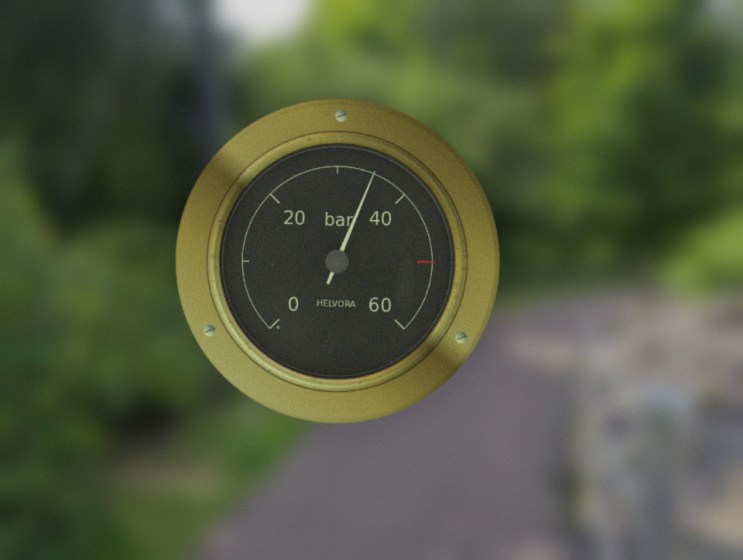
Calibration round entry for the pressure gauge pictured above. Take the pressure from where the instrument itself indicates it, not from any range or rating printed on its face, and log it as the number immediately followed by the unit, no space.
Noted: 35bar
